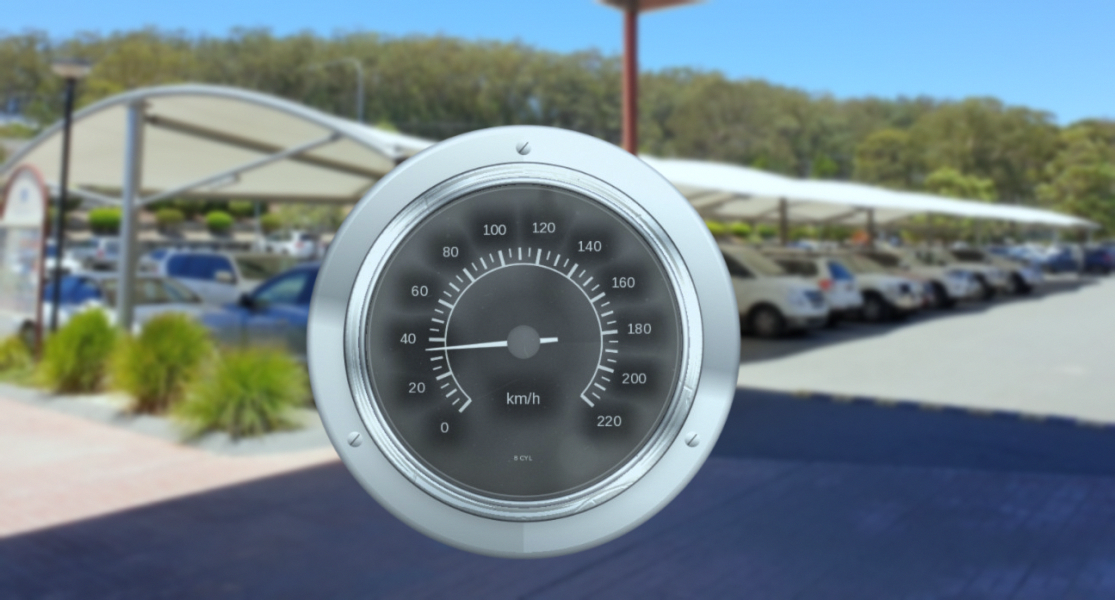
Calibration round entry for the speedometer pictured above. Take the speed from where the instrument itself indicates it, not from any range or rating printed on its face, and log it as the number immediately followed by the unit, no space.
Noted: 35km/h
